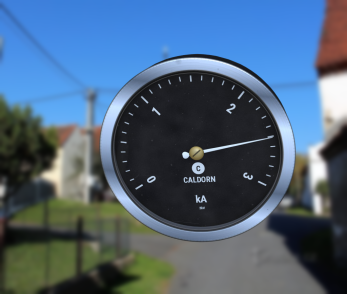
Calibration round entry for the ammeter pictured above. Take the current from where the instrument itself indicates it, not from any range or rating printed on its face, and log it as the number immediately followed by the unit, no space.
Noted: 2.5kA
